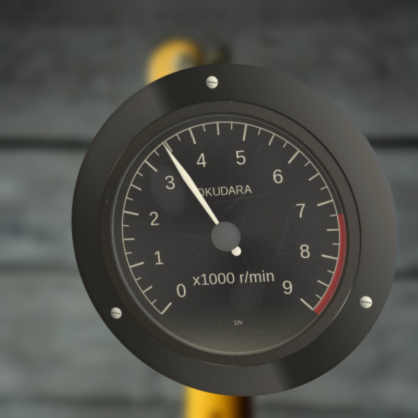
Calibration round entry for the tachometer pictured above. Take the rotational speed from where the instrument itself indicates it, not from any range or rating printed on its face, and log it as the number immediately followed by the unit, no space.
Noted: 3500rpm
